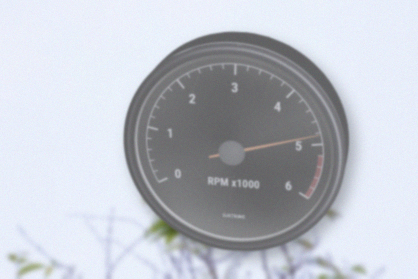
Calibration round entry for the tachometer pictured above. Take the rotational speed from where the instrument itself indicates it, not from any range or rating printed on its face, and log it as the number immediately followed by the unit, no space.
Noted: 4800rpm
